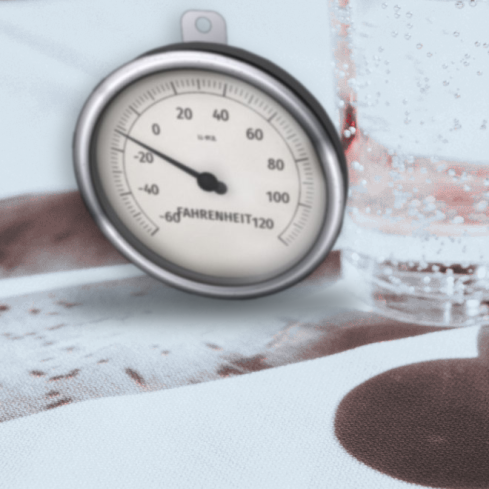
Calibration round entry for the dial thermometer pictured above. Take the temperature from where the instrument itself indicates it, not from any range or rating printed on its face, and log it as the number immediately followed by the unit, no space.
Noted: -10°F
